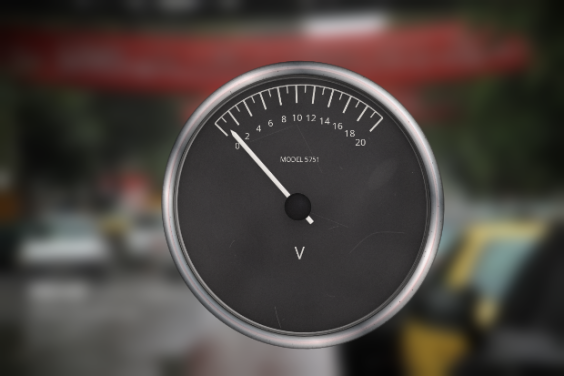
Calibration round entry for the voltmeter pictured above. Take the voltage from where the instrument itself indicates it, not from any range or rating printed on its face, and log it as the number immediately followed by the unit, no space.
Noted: 1V
